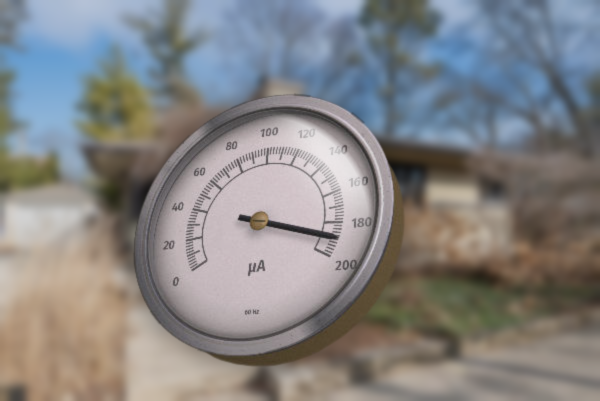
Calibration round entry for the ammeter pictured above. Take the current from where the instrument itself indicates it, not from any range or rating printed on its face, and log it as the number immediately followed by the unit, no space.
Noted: 190µA
